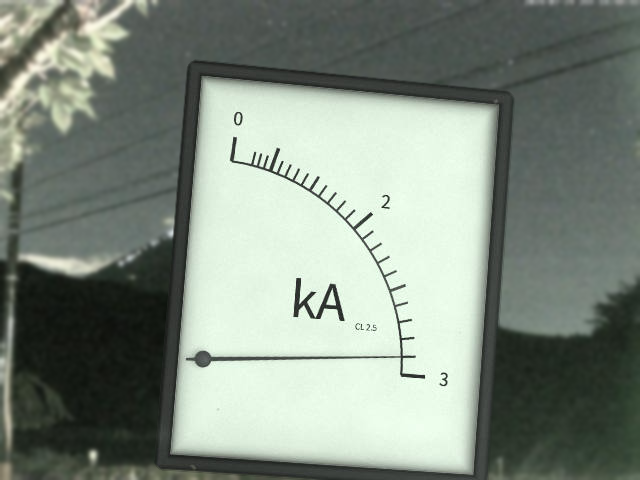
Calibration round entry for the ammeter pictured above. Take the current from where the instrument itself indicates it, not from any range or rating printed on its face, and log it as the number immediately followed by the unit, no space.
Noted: 2.9kA
